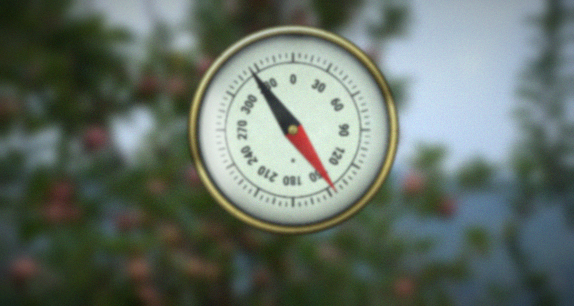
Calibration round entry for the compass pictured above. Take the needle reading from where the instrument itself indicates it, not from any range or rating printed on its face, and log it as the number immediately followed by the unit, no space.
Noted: 145°
